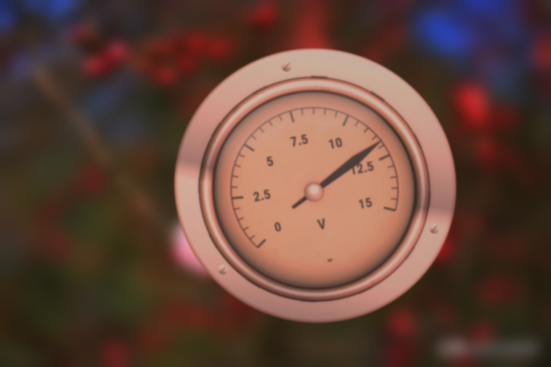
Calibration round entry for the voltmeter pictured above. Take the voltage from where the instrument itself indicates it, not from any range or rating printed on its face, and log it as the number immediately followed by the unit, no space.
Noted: 11.75V
